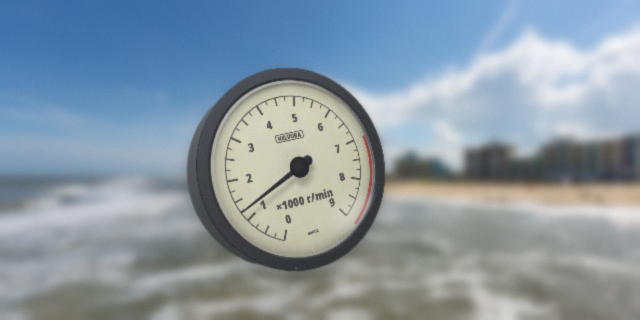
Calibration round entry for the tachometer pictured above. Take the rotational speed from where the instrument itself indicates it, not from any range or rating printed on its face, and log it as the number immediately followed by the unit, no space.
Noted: 1250rpm
